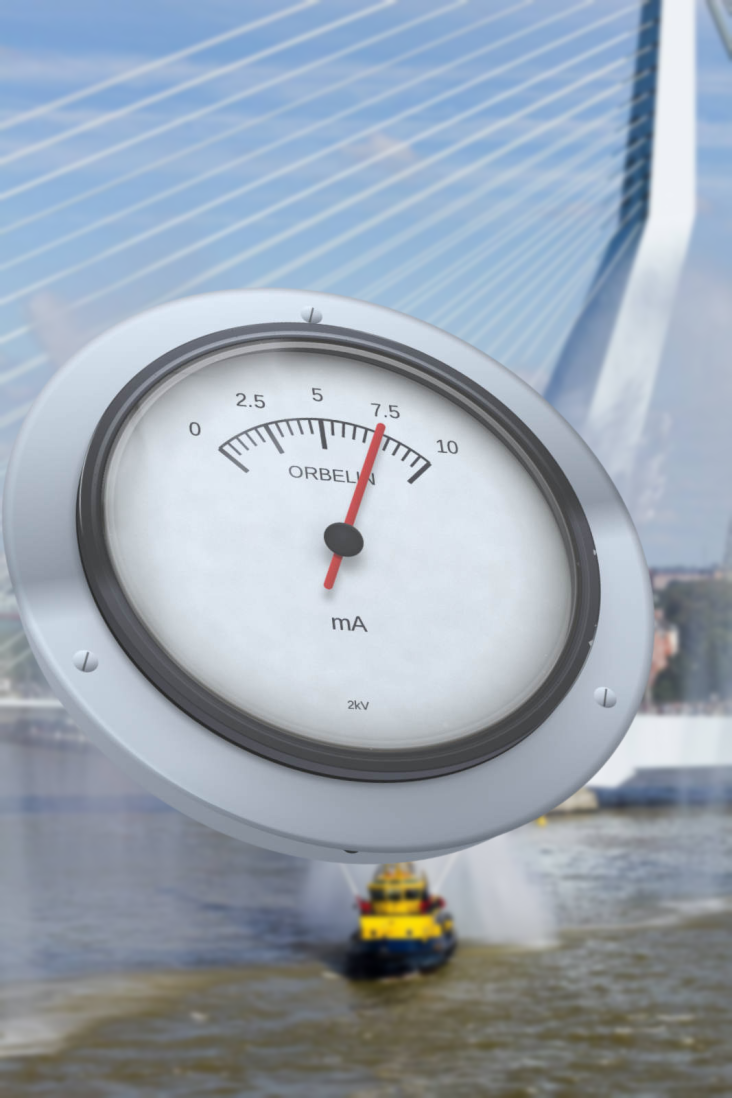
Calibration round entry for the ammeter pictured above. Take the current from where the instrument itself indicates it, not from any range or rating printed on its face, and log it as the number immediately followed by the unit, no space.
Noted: 7.5mA
